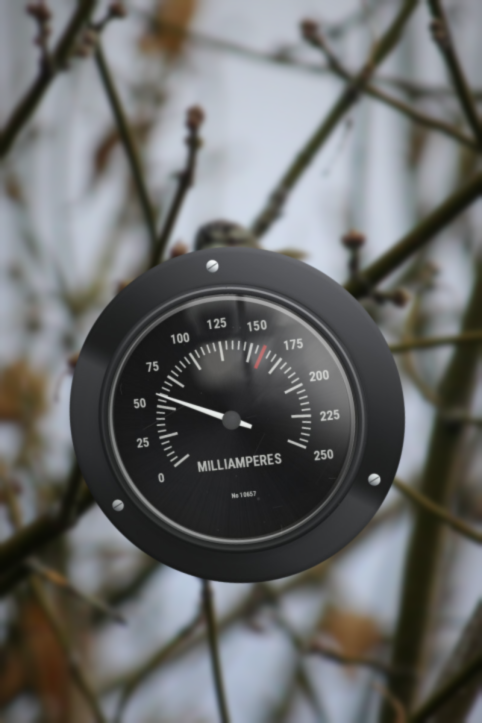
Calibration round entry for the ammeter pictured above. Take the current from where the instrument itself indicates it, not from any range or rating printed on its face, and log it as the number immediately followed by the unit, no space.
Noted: 60mA
